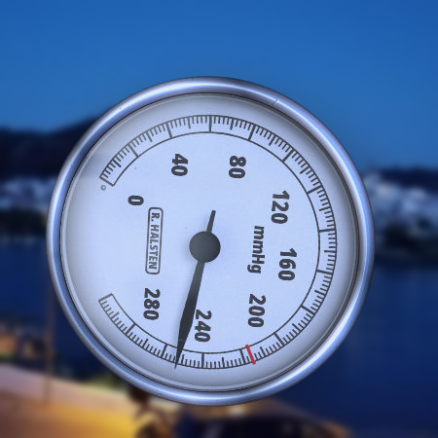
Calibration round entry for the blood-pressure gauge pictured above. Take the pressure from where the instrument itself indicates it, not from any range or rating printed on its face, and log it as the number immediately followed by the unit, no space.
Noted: 252mmHg
